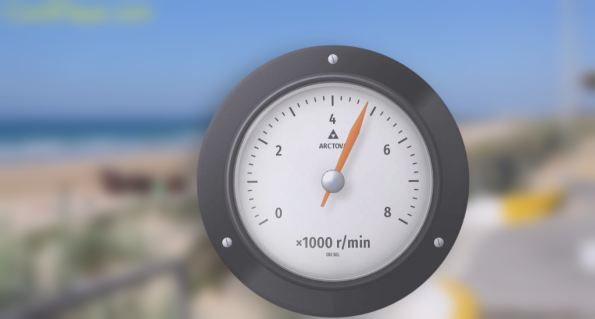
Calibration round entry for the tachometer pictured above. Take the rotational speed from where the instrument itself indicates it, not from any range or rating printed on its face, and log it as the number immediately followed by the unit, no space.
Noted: 4800rpm
